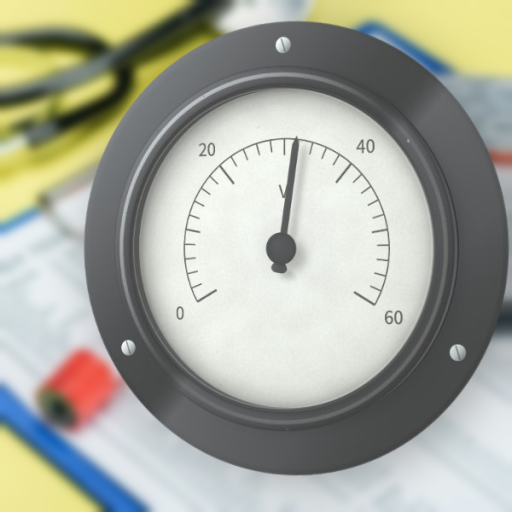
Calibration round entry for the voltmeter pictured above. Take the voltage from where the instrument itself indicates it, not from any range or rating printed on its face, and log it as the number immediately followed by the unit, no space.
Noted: 32V
